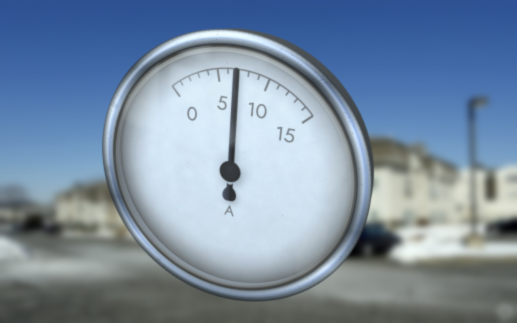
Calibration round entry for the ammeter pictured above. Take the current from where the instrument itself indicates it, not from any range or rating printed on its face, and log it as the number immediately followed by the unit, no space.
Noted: 7A
